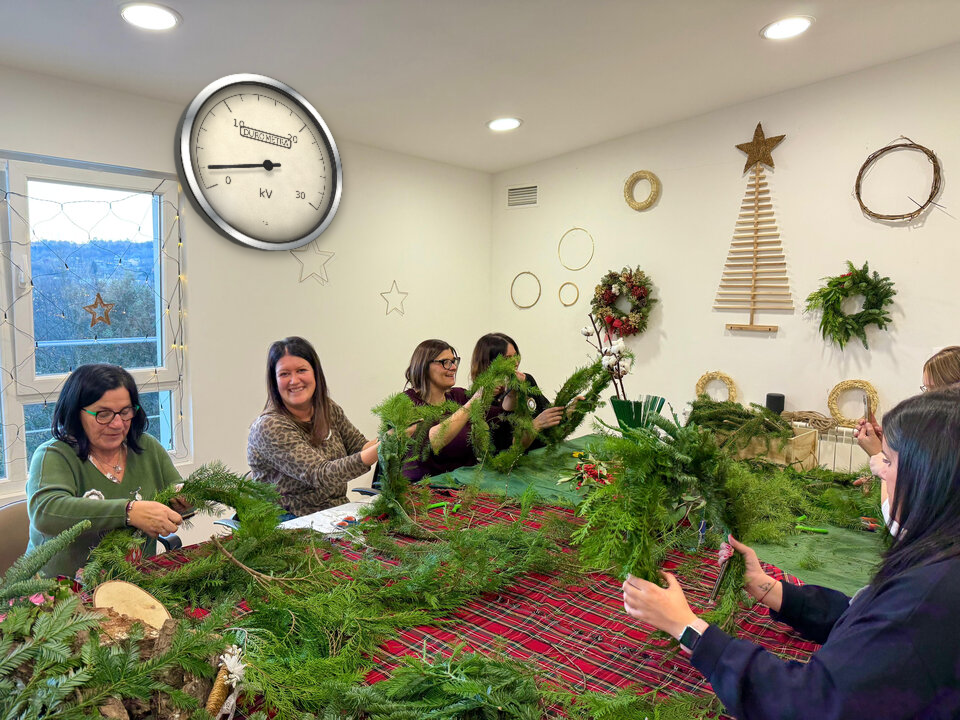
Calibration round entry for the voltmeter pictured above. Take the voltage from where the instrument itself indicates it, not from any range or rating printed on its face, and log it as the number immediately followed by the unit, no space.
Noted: 2kV
